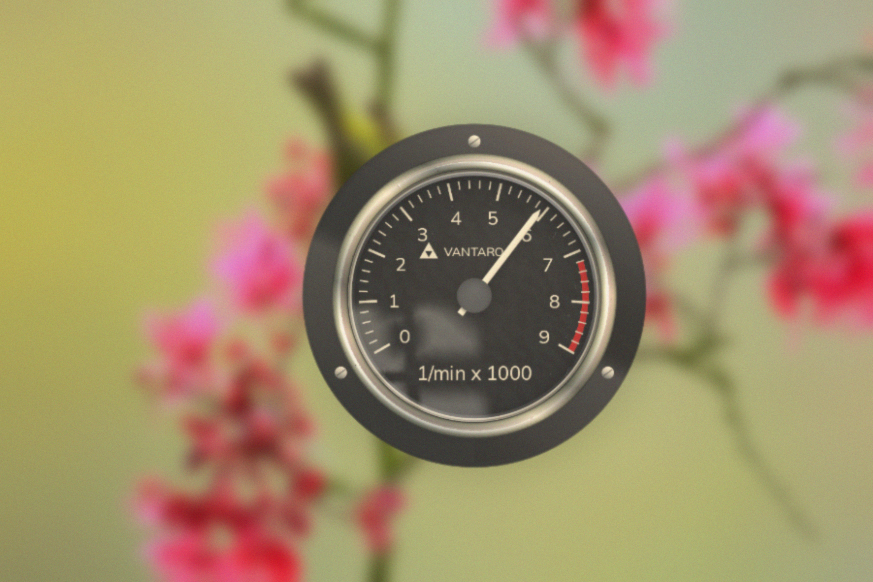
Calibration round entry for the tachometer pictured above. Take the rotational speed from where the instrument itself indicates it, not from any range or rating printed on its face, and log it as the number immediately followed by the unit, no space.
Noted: 5900rpm
